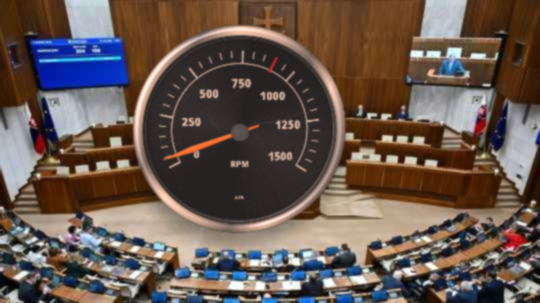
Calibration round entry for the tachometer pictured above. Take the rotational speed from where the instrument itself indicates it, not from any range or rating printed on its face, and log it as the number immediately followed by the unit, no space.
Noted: 50rpm
